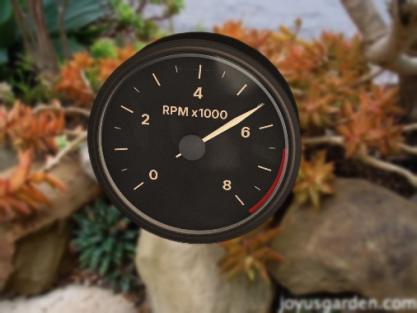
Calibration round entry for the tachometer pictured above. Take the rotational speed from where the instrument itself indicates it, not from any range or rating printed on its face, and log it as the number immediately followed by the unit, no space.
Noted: 5500rpm
